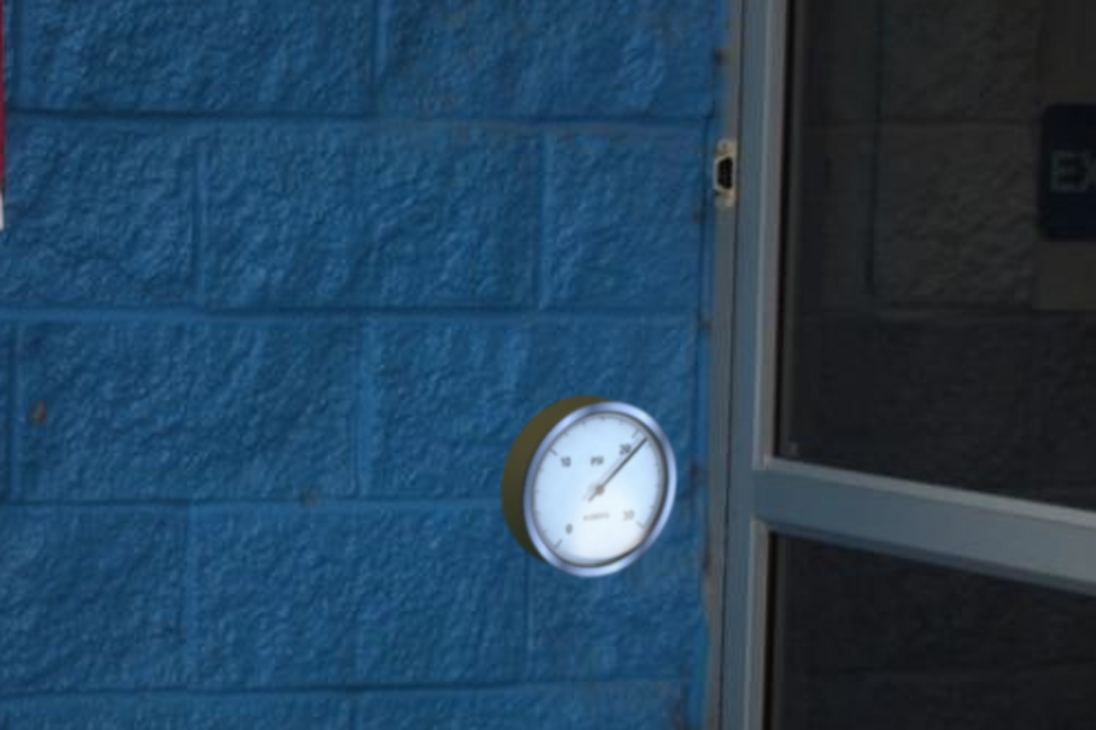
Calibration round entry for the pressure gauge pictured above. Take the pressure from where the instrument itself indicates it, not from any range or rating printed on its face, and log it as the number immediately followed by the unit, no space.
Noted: 21psi
